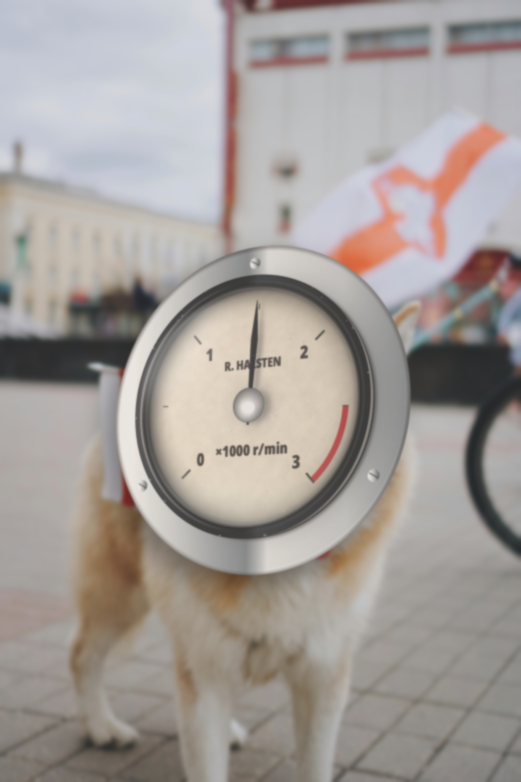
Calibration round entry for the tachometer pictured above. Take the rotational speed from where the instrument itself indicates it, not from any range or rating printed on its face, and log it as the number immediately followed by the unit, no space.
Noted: 1500rpm
